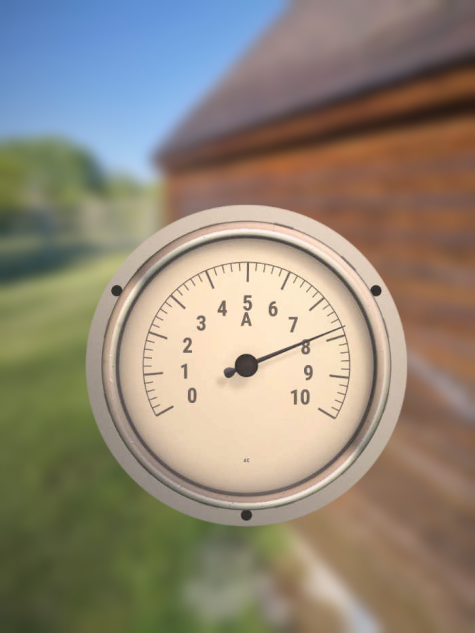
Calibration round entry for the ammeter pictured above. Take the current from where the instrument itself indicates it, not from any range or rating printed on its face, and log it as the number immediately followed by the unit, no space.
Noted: 7.8A
